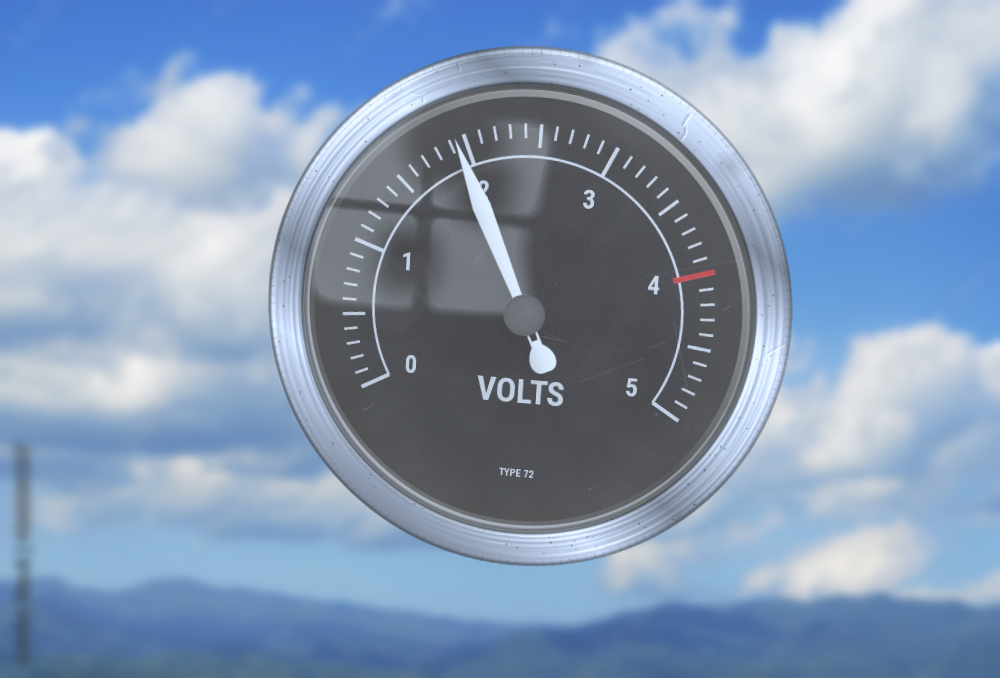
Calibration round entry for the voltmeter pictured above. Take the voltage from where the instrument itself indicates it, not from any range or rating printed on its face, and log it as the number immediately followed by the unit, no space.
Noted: 1.95V
